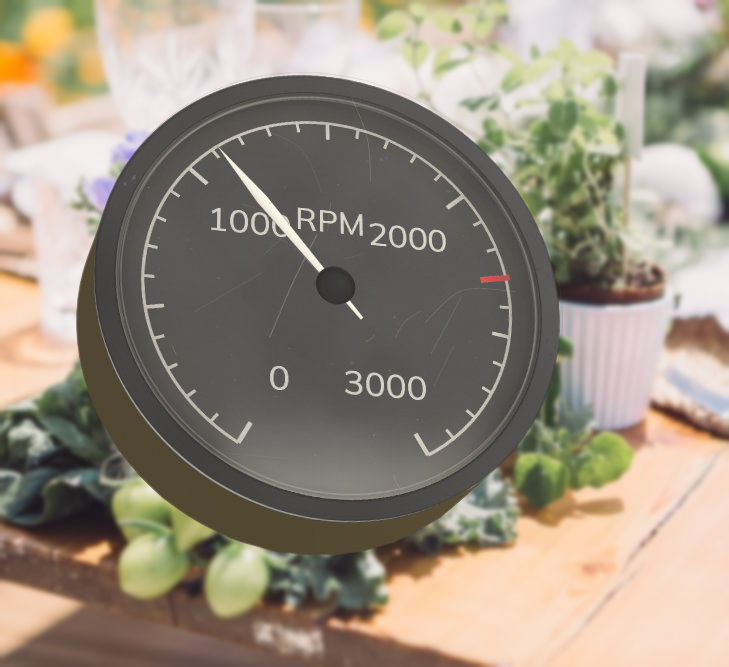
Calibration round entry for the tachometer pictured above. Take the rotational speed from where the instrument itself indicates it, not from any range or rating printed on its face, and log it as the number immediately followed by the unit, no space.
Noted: 1100rpm
